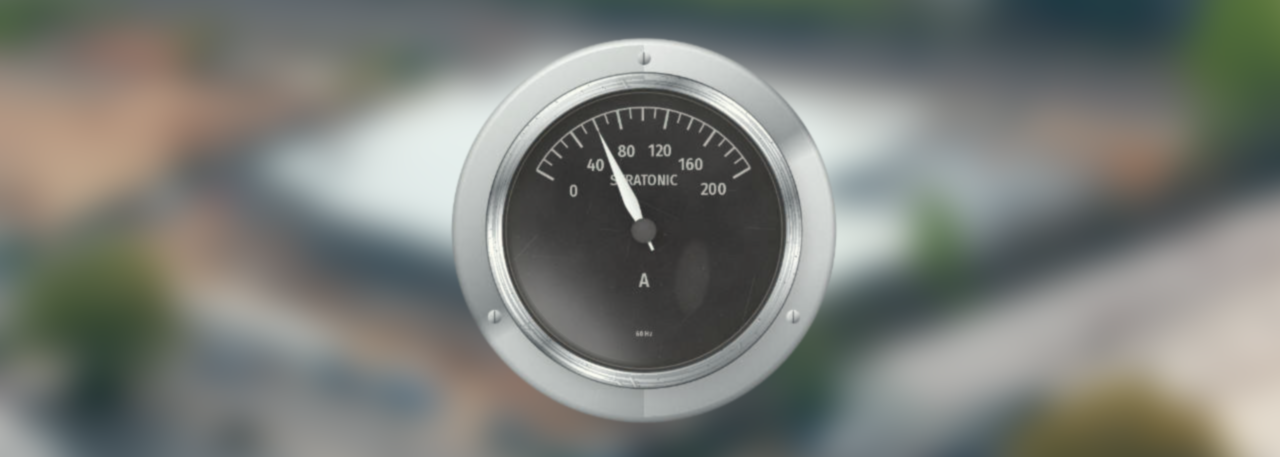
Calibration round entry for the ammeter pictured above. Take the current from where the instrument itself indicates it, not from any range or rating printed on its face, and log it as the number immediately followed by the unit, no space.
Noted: 60A
